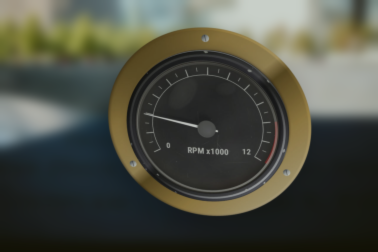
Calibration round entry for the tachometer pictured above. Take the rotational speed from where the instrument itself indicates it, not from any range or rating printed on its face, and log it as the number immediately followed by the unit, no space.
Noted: 2000rpm
